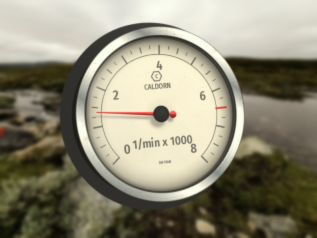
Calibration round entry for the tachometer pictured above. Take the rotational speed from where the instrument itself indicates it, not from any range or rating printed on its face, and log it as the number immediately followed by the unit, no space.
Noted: 1375rpm
